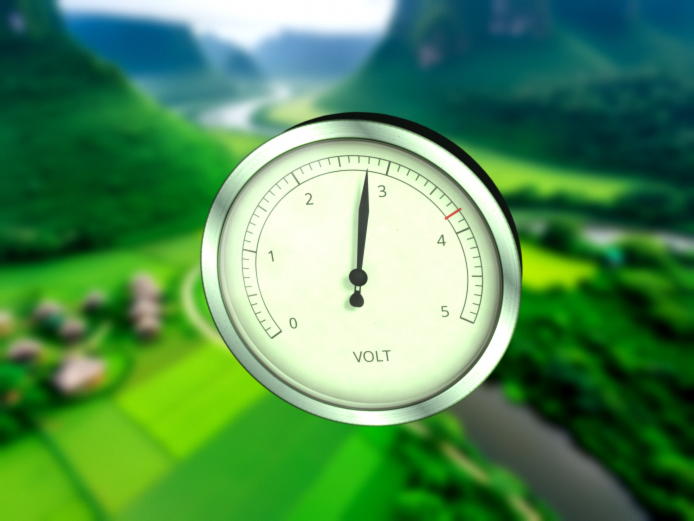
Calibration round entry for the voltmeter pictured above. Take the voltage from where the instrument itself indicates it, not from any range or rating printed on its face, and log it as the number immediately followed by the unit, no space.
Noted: 2.8V
